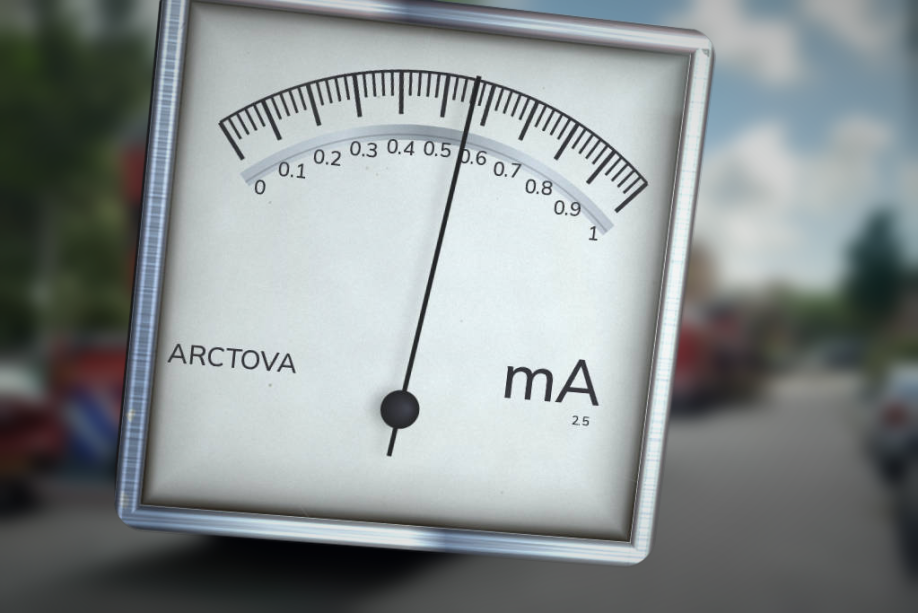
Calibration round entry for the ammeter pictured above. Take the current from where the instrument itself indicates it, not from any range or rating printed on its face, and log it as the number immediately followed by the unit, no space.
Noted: 0.56mA
